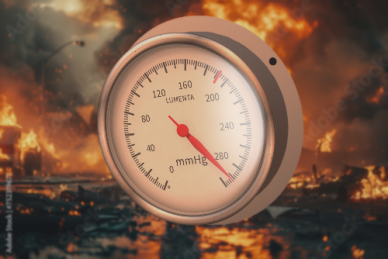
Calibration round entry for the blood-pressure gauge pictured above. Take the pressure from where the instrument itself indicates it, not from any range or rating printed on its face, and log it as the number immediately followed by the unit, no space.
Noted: 290mmHg
